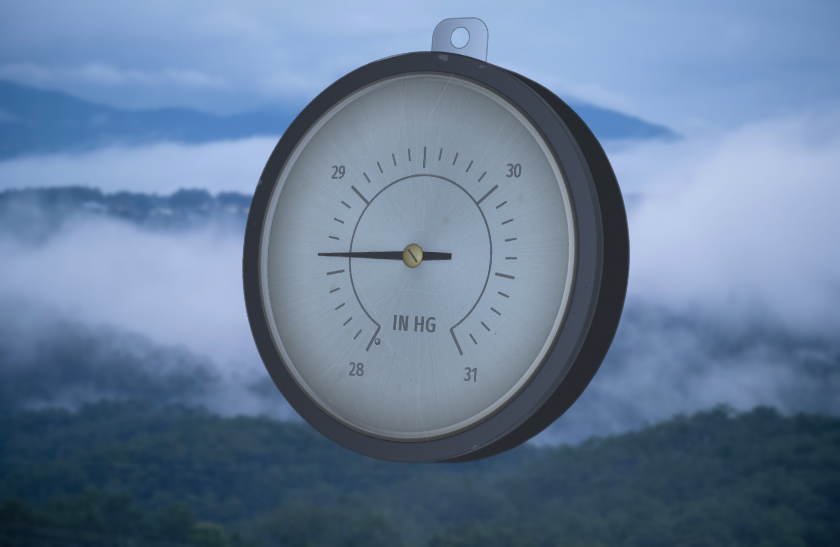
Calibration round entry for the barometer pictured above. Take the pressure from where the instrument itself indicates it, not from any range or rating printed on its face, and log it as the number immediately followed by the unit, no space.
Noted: 28.6inHg
